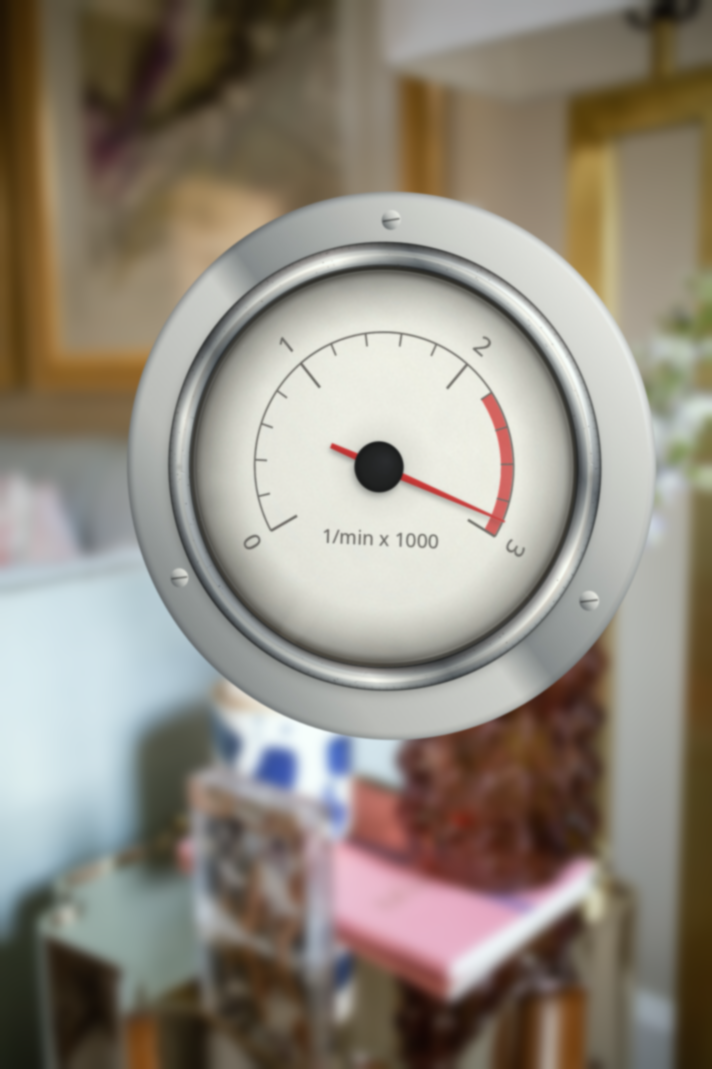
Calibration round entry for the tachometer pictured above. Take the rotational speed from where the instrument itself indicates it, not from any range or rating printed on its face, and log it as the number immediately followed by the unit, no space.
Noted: 2900rpm
